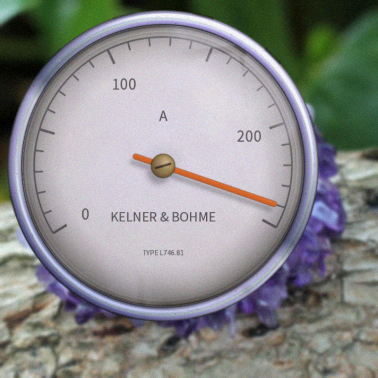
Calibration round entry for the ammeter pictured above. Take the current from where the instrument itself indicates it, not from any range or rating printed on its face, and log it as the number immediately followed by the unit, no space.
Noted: 240A
